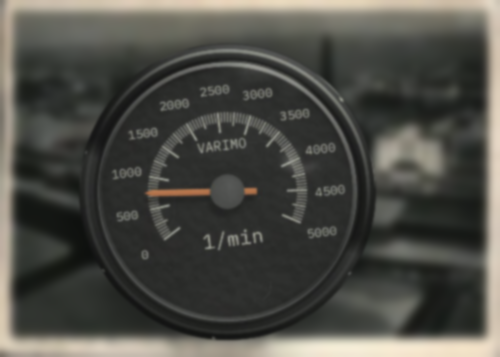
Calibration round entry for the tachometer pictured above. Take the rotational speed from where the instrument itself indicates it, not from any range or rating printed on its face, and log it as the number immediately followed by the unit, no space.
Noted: 750rpm
